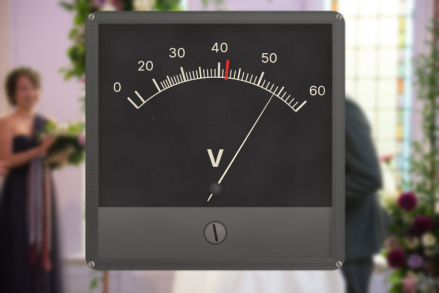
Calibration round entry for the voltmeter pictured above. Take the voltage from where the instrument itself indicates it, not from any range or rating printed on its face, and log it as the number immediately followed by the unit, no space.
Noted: 54V
